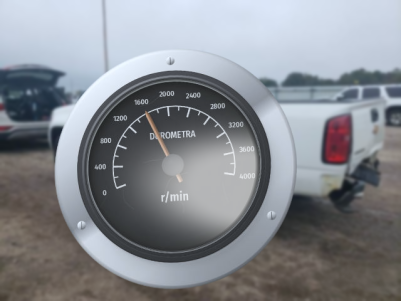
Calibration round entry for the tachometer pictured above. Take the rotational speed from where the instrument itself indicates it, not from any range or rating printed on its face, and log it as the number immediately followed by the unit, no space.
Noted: 1600rpm
